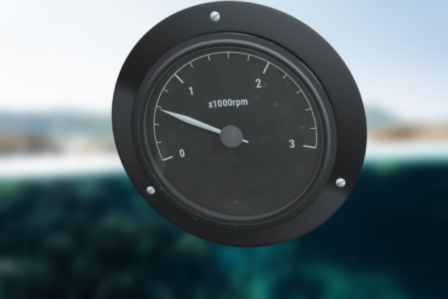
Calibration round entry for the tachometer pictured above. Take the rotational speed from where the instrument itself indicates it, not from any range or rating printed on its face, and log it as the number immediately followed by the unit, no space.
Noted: 600rpm
